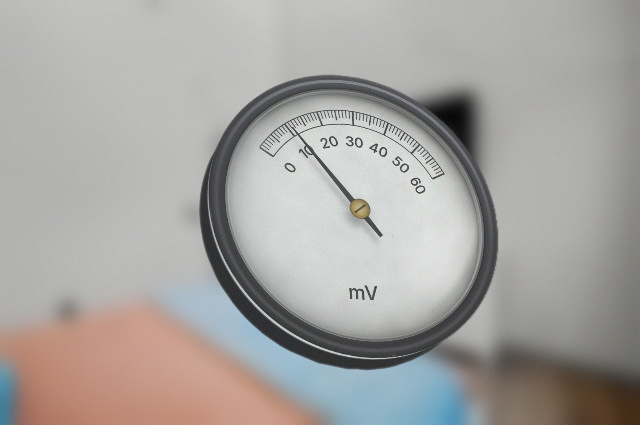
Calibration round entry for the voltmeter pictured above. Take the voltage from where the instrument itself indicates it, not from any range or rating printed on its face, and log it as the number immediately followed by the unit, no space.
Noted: 10mV
